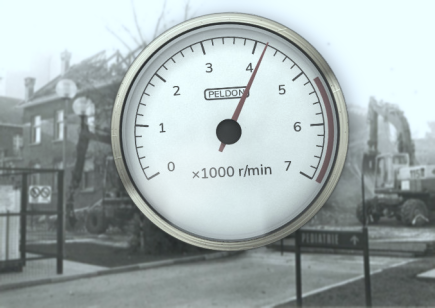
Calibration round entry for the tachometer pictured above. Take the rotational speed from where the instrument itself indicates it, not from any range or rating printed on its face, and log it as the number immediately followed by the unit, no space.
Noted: 4200rpm
